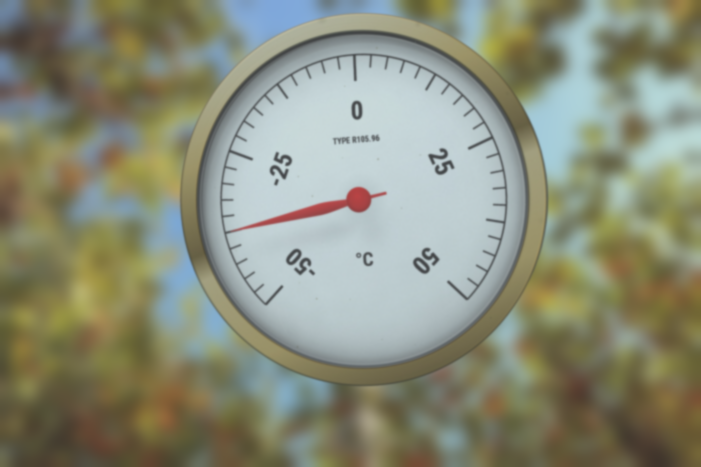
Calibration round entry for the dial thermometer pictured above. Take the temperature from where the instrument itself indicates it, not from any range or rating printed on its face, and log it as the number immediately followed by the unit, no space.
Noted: -37.5°C
